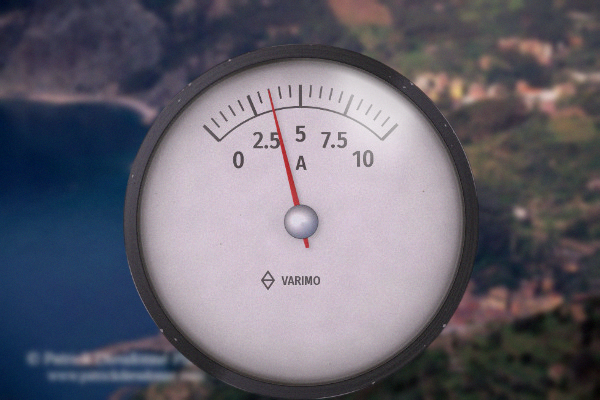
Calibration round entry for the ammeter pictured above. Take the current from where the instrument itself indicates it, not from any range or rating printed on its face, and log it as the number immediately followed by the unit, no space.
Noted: 3.5A
